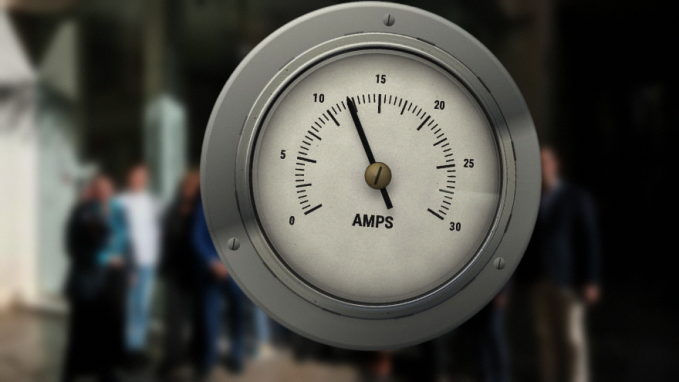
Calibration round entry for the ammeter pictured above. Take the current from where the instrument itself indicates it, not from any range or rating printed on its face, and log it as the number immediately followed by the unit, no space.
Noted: 12A
